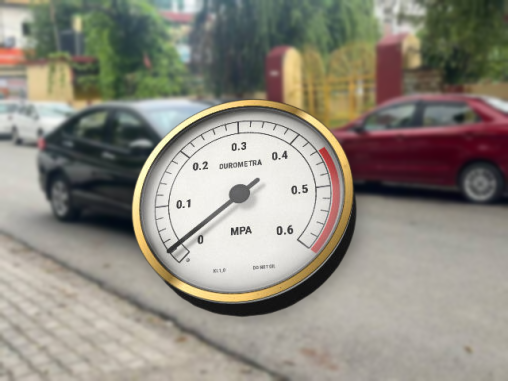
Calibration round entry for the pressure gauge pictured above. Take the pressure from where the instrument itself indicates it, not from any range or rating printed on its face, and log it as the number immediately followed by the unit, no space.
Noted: 0.02MPa
